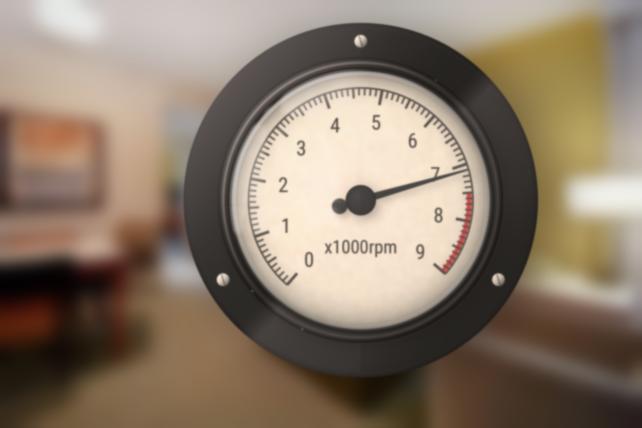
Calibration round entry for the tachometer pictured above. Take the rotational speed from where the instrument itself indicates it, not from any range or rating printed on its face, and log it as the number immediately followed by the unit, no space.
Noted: 7100rpm
